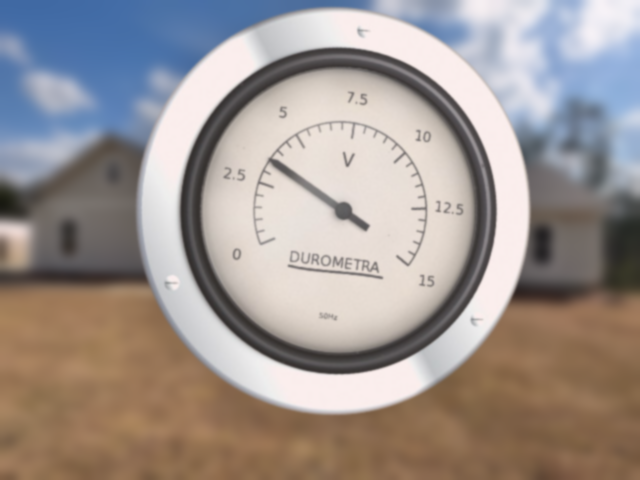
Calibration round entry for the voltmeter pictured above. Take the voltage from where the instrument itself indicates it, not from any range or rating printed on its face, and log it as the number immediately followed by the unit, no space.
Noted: 3.5V
